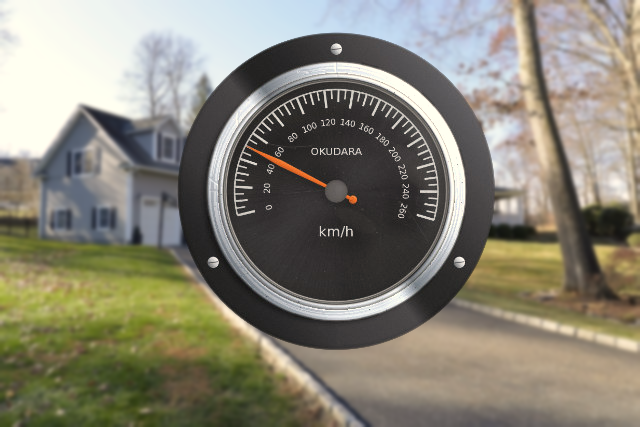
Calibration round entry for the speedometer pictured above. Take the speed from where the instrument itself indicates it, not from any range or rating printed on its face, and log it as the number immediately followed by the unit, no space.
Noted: 50km/h
